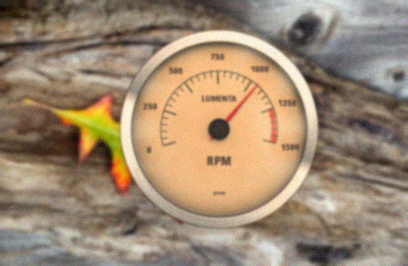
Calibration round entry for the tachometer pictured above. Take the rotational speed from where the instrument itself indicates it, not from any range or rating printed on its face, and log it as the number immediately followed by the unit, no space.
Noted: 1050rpm
